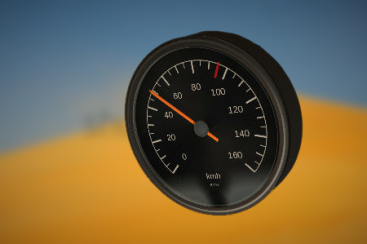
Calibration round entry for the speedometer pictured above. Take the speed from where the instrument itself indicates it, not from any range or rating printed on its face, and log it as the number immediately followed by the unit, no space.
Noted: 50km/h
